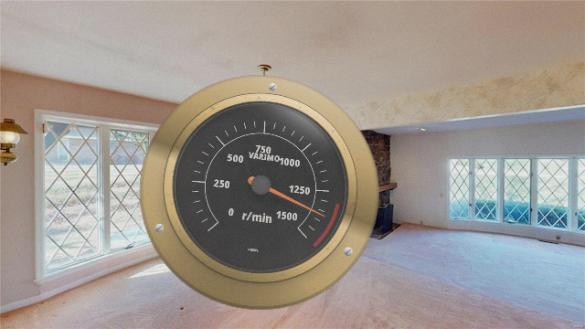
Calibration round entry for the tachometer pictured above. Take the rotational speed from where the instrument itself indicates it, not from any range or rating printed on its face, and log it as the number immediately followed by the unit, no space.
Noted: 1375rpm
